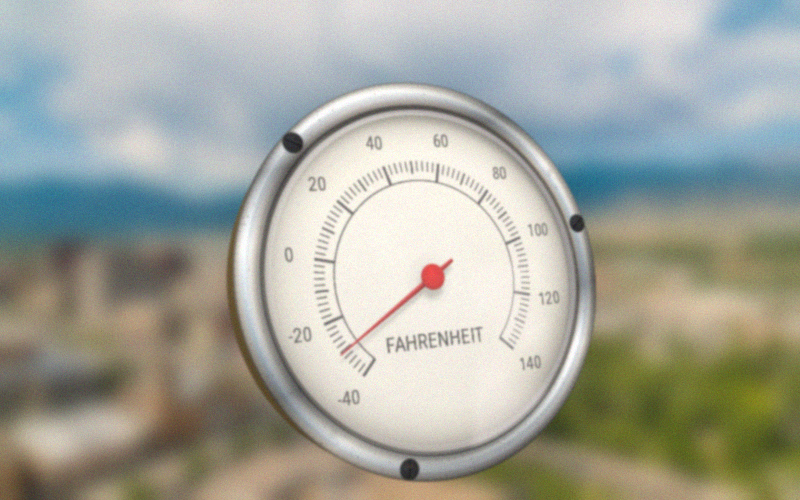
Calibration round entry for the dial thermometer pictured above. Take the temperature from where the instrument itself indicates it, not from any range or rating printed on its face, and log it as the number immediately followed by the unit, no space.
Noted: -30°F
